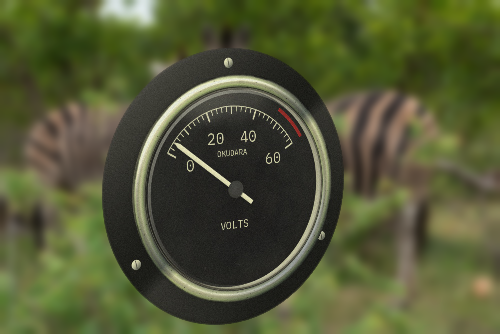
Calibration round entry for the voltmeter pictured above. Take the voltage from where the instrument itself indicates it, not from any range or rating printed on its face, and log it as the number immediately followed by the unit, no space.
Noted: 4V
